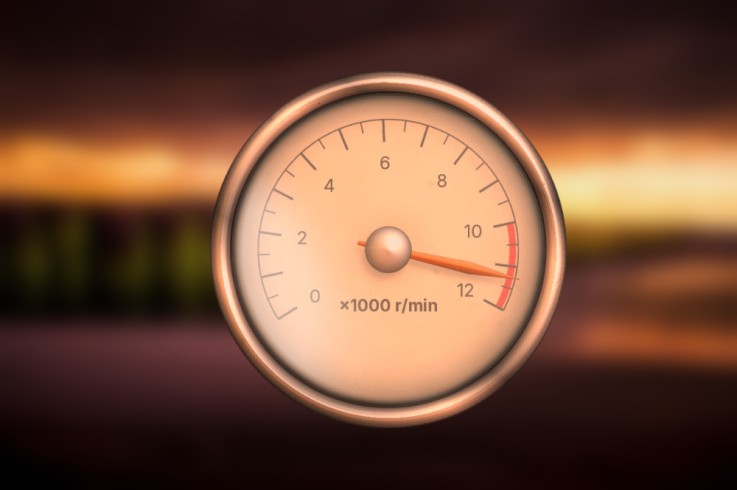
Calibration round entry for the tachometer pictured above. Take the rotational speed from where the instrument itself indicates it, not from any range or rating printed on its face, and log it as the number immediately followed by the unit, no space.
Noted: 11250rpm
